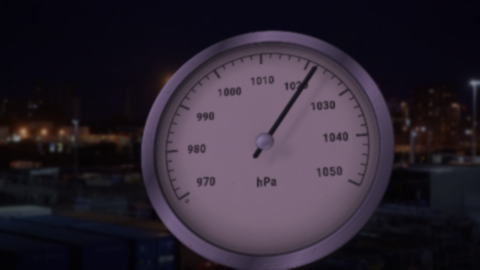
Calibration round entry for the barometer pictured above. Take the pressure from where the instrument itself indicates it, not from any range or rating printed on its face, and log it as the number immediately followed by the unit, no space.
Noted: 1022hPa
